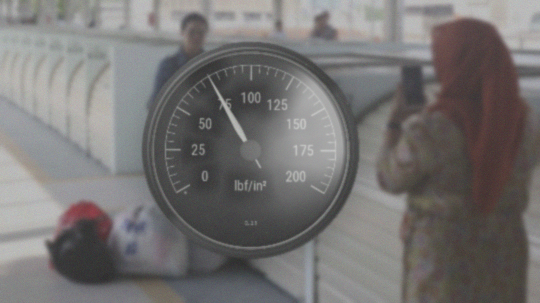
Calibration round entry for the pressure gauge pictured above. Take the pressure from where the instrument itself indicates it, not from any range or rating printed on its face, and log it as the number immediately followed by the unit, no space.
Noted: 75psi
